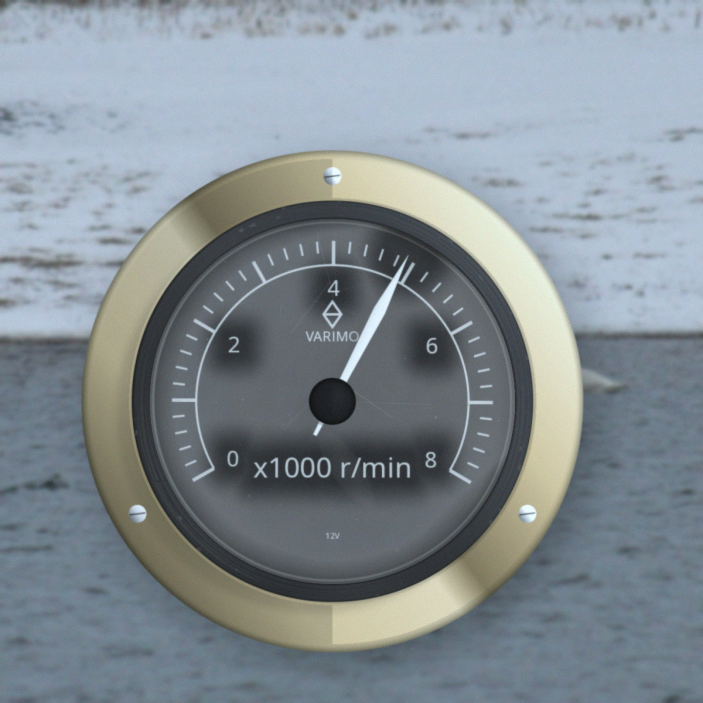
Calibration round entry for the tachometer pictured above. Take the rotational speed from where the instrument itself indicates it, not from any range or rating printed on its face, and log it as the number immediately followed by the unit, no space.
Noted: 4900rpm
